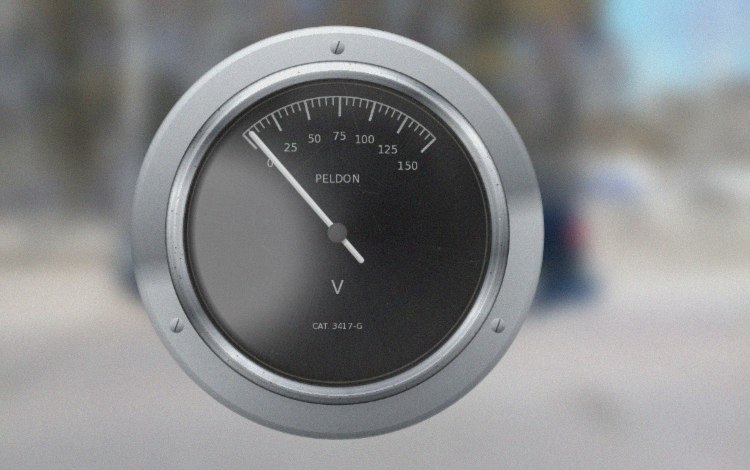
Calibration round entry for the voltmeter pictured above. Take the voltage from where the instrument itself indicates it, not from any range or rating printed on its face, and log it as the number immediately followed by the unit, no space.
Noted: 5V
